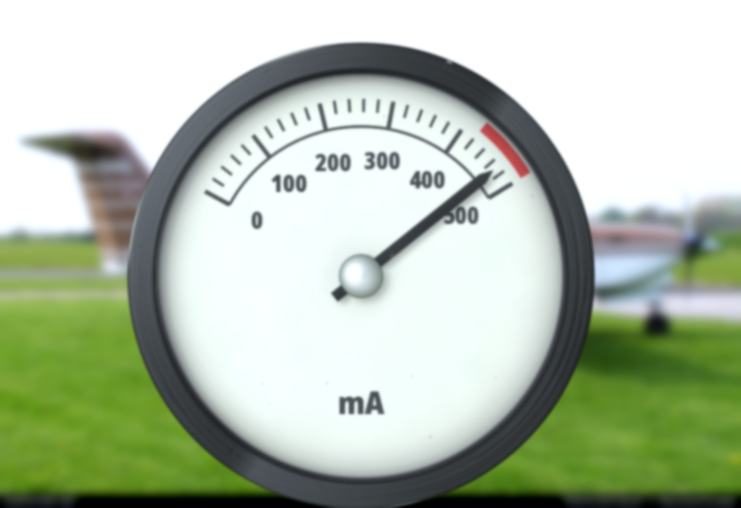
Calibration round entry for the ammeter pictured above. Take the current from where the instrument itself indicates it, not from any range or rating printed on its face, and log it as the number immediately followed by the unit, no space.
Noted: 470mA
